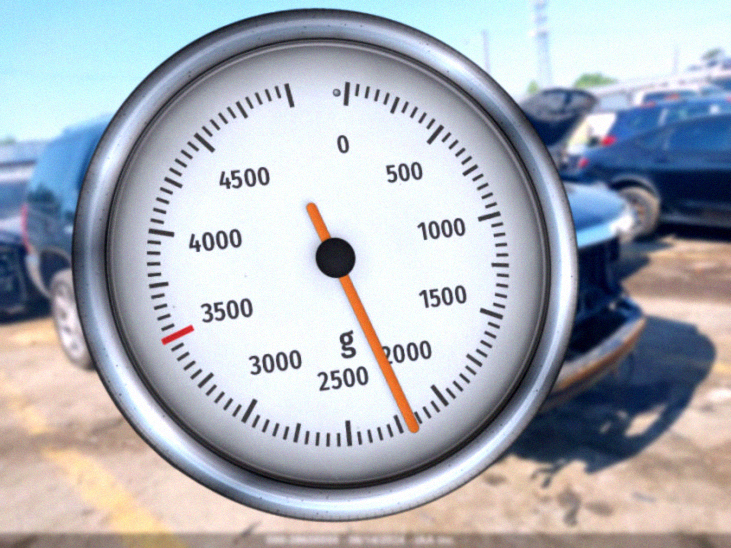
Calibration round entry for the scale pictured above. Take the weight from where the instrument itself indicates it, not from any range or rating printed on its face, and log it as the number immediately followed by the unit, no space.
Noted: 2200g
